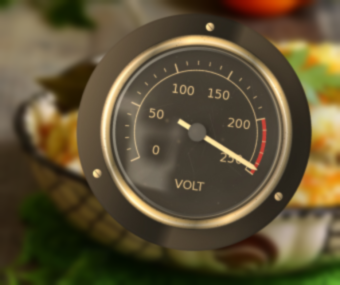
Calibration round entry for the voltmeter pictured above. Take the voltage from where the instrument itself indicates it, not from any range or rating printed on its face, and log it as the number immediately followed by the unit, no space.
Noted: 245V
